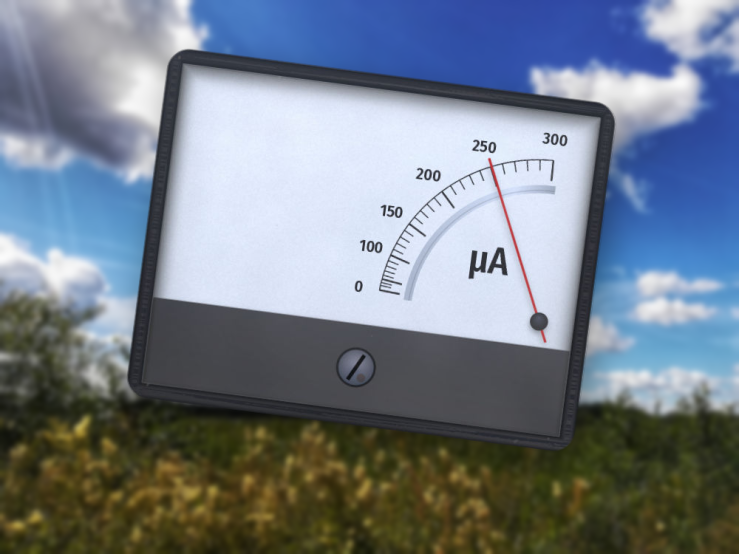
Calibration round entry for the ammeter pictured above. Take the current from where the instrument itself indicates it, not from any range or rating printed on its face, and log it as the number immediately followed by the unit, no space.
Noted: 250µA
